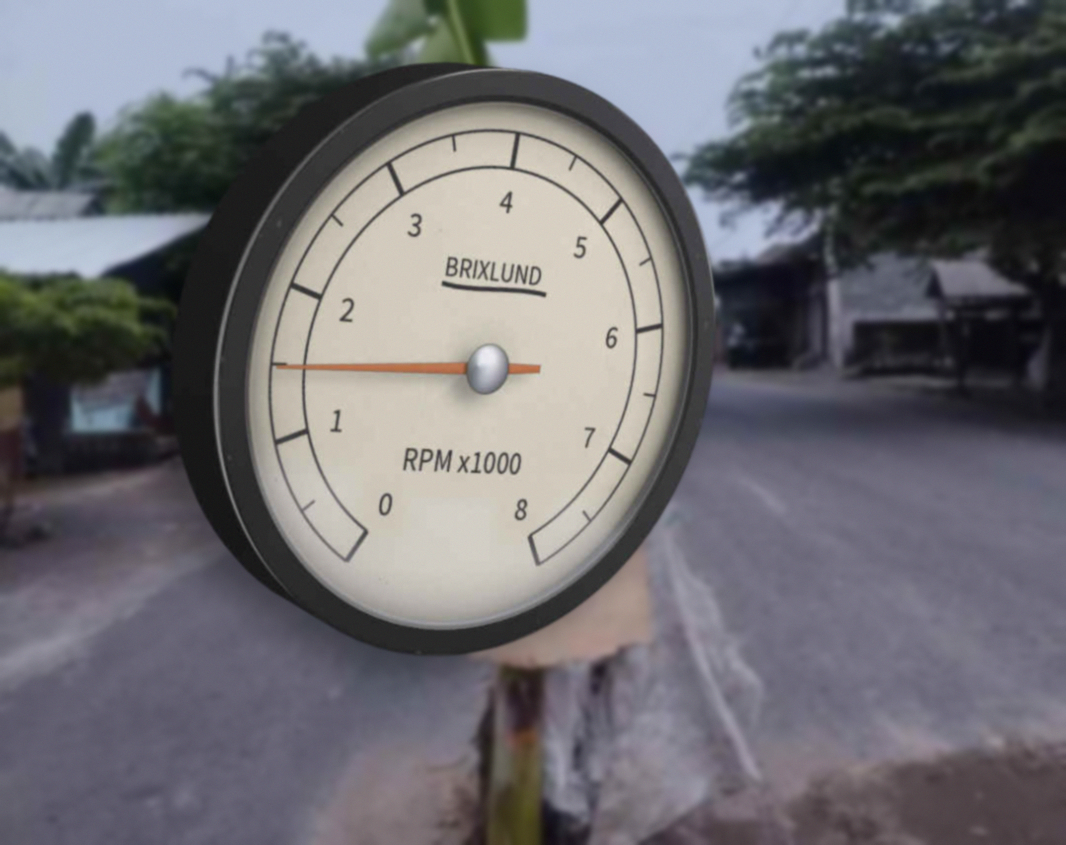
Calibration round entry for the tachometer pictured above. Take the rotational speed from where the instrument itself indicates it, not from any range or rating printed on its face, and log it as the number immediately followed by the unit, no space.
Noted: 1500rpm
